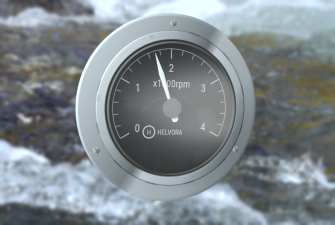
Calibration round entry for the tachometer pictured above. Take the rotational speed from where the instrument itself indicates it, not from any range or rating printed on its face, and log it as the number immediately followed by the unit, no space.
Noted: 1700rpm
